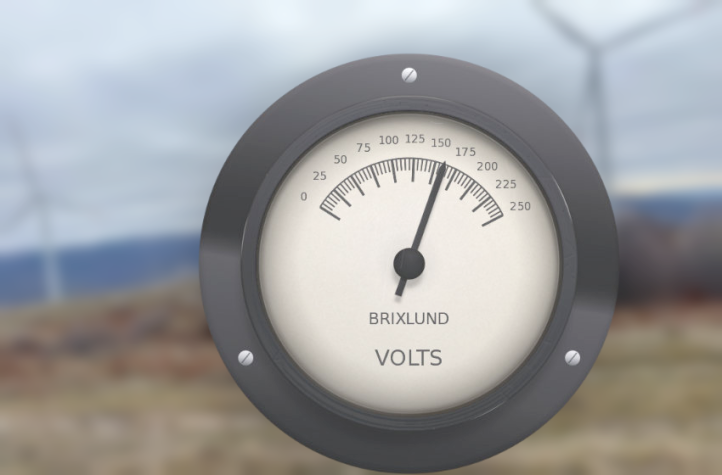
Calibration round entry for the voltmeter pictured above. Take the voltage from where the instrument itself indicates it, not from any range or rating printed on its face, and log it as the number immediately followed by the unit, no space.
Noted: 160V
